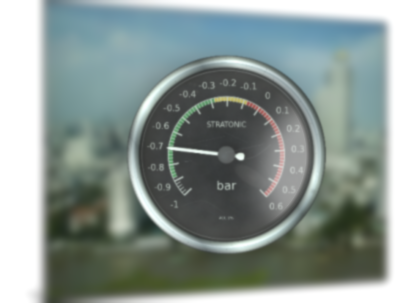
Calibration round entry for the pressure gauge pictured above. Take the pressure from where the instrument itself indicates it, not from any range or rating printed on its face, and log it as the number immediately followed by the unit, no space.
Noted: -0.7bar
